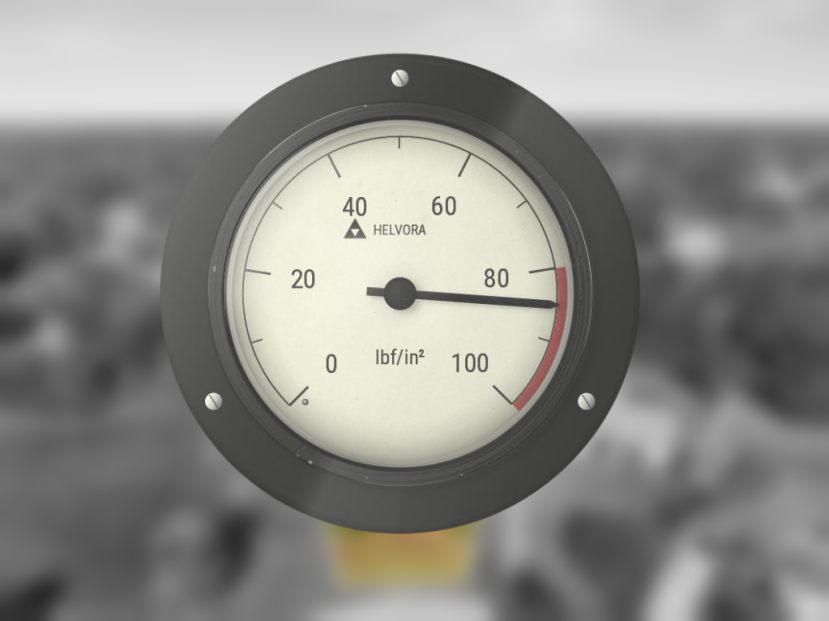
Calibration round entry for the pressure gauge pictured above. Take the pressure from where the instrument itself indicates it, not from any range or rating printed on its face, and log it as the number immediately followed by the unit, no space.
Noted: 85psi
